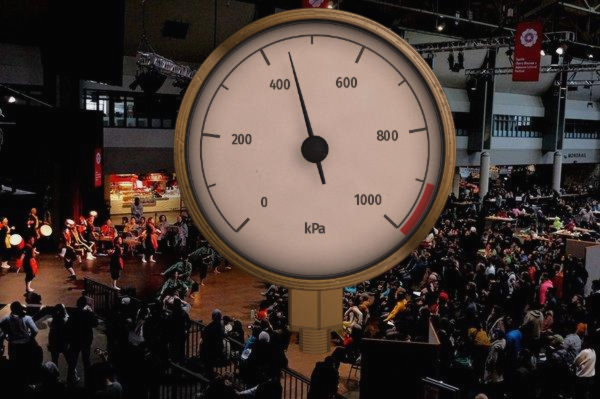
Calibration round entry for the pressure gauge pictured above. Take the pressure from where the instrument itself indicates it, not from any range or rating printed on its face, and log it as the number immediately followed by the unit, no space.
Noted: 450kPa
